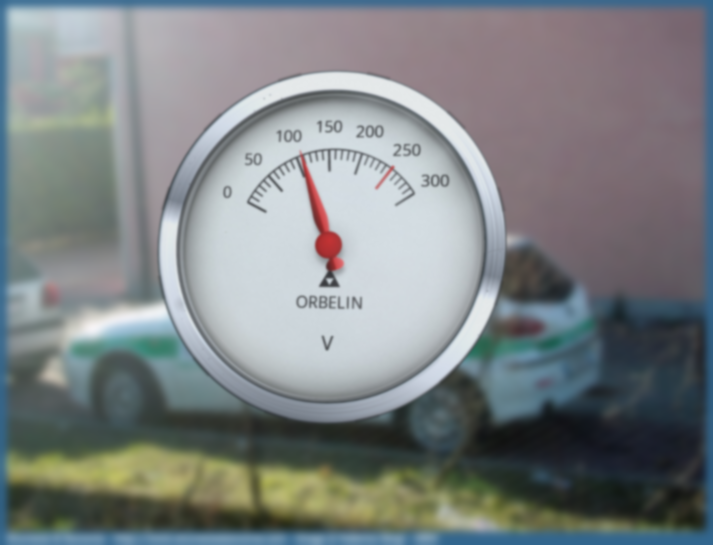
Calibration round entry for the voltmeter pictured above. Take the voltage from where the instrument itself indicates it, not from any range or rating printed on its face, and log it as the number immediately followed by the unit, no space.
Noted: 110V
